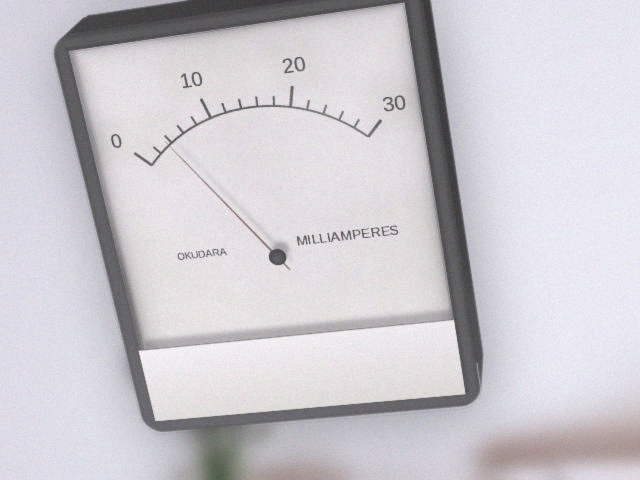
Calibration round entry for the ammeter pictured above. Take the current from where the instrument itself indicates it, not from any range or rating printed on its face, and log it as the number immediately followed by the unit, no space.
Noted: 4mA
